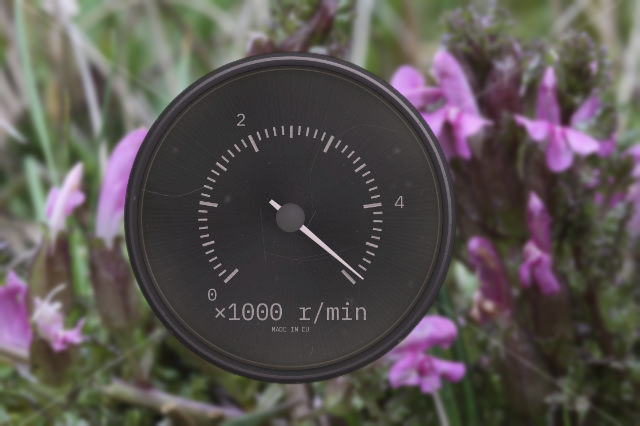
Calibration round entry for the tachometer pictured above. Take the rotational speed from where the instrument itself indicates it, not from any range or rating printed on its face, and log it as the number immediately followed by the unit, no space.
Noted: 4900rpm
